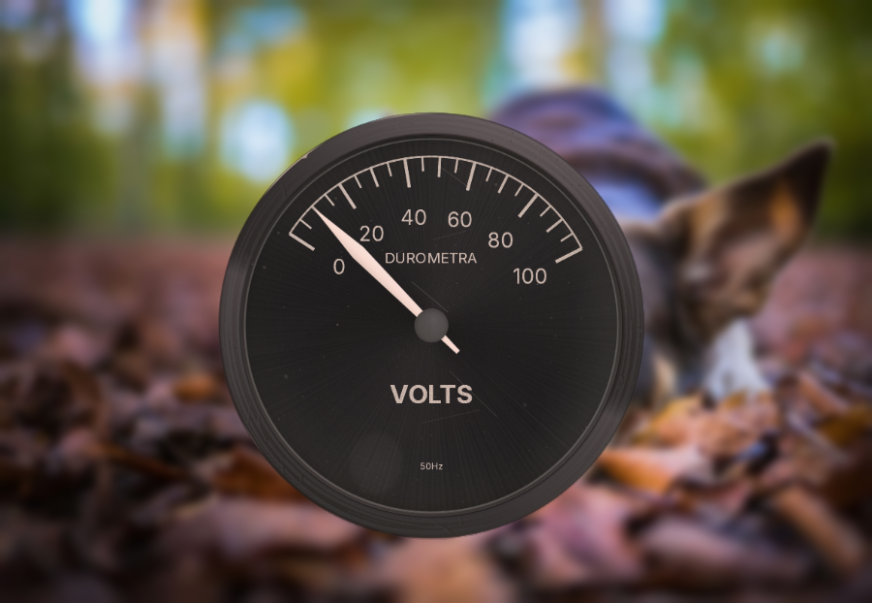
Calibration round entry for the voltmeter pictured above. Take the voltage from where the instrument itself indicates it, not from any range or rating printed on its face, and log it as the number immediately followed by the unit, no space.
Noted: 10V
